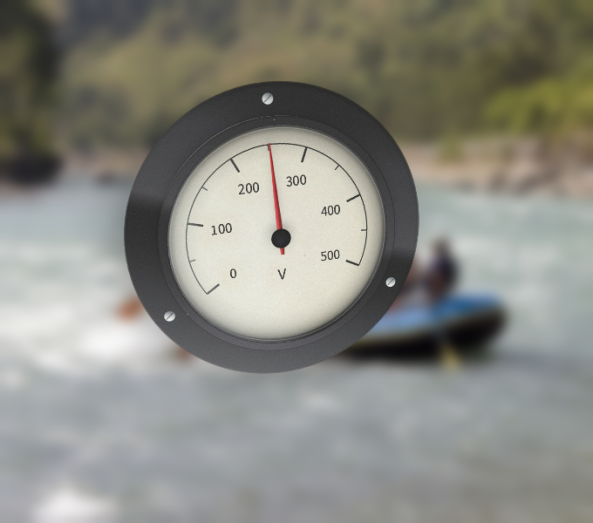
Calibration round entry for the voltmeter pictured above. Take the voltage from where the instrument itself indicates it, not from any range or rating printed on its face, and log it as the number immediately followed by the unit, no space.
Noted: 250V
